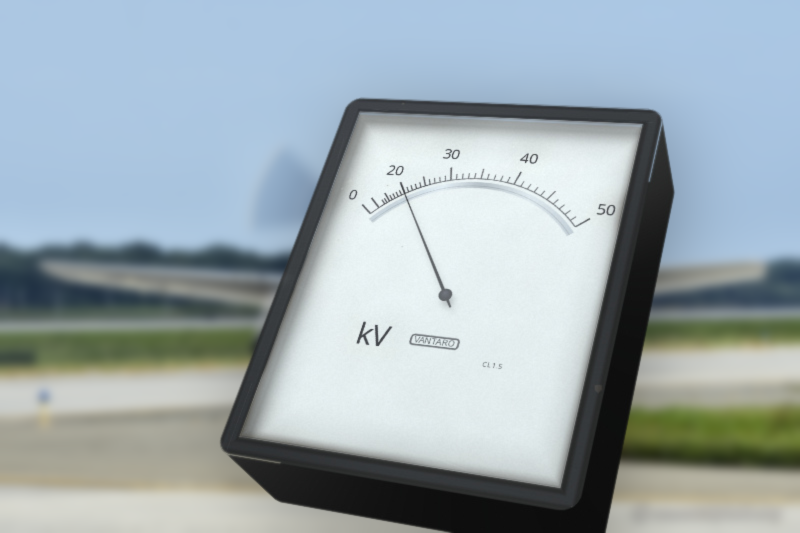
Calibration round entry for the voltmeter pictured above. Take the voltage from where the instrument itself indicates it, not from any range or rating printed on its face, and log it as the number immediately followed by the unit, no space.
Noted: 20kV
